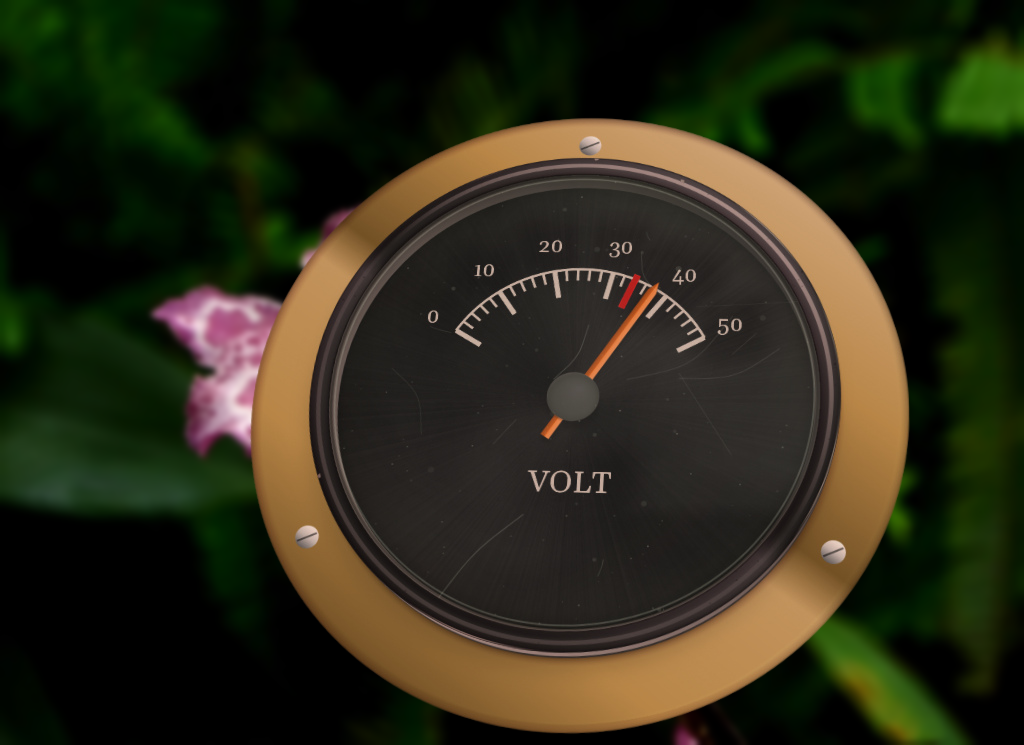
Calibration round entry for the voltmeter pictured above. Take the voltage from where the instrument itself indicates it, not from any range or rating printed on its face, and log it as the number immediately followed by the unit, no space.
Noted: 38V
